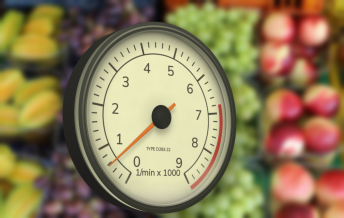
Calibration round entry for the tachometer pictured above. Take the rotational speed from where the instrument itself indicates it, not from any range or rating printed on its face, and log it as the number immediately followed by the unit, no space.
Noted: 600rpm
